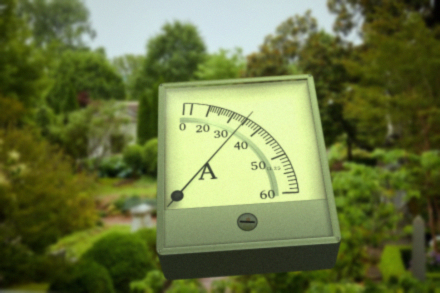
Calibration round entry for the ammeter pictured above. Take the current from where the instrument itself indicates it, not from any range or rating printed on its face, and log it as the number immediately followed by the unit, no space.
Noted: 35A
